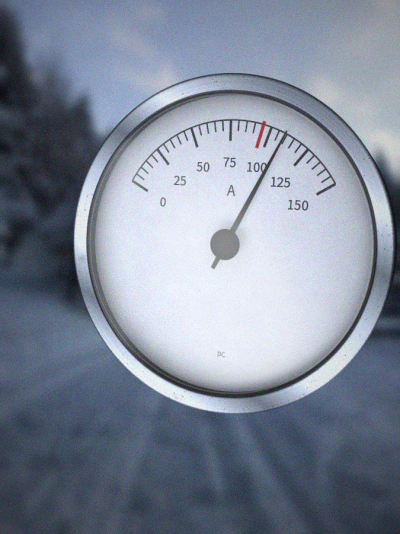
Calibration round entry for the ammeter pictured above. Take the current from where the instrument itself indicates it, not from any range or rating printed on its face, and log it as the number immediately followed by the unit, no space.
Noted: 110A
